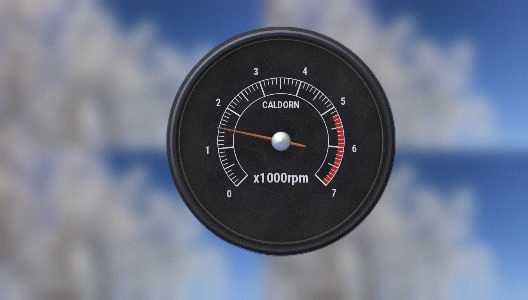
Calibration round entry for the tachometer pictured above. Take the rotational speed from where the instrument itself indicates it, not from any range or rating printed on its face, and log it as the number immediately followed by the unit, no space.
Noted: 1500rpm
